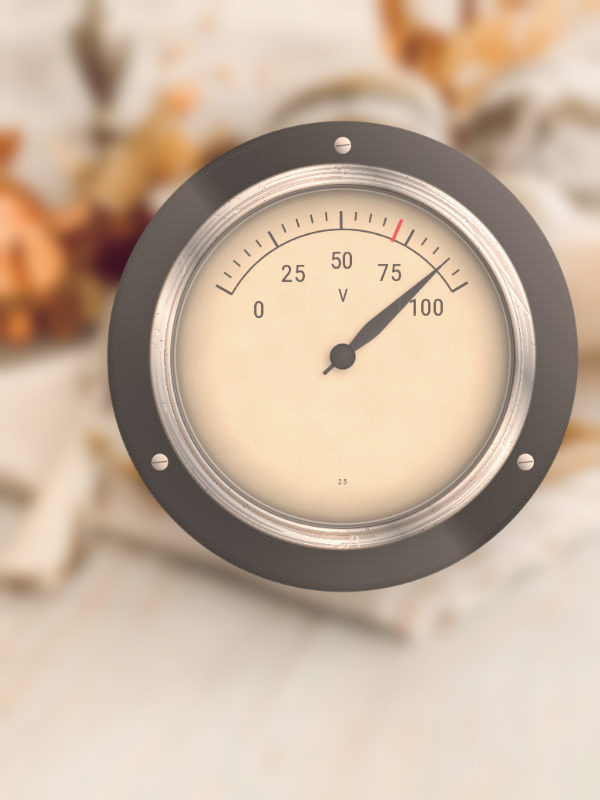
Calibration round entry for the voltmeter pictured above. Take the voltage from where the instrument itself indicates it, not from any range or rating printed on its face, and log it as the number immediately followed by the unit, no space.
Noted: 90V
